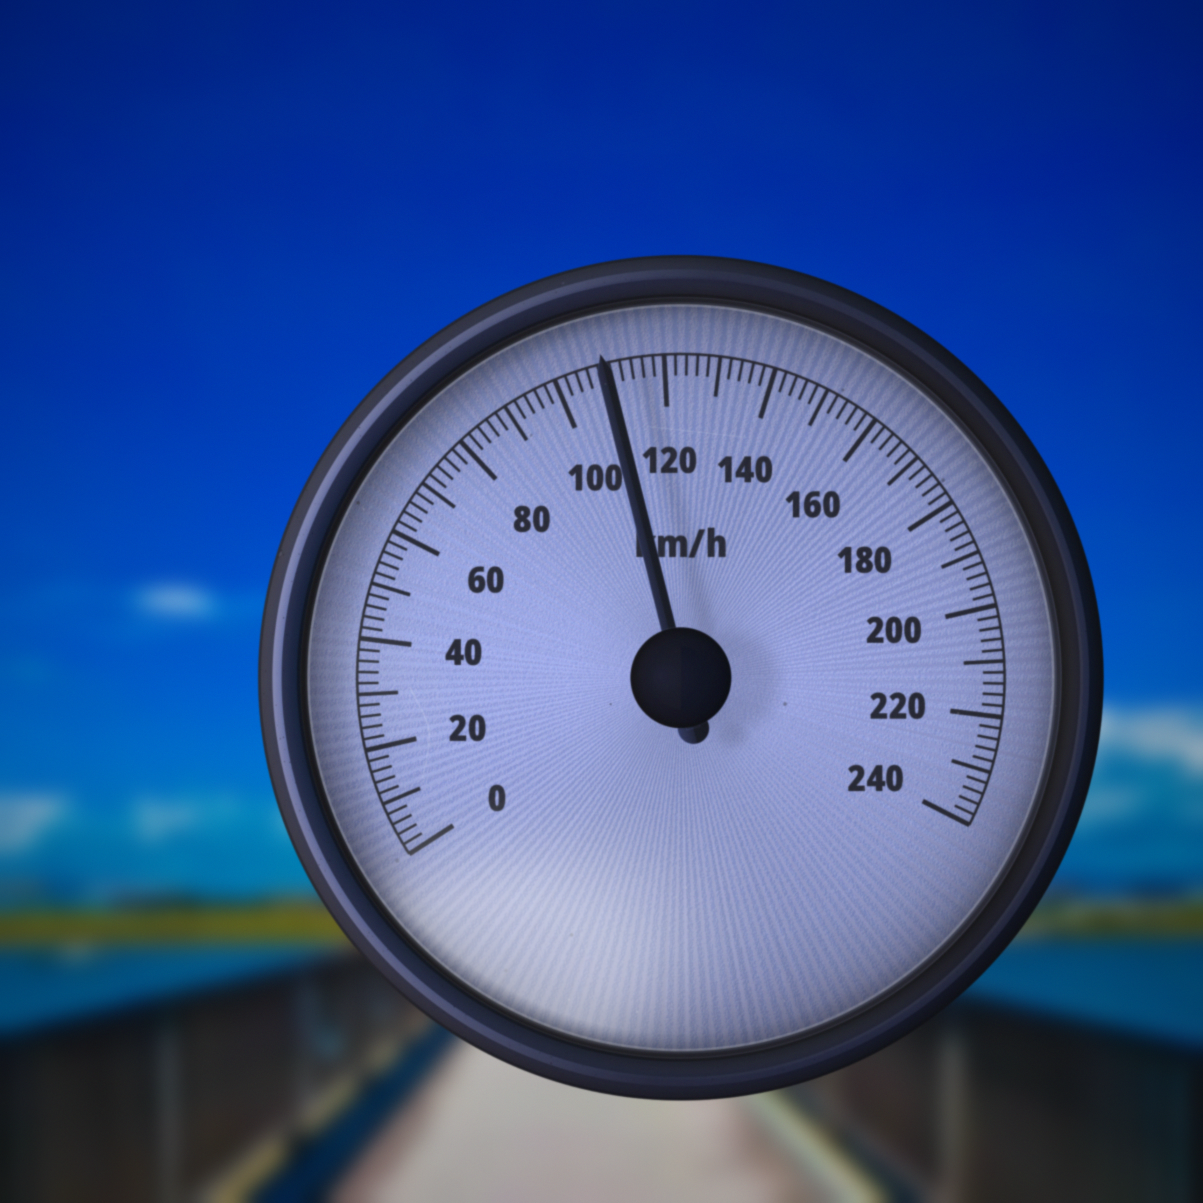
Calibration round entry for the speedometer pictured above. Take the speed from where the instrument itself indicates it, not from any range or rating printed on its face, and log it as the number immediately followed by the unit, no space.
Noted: 109km/h
